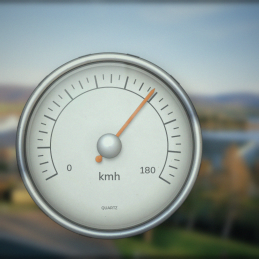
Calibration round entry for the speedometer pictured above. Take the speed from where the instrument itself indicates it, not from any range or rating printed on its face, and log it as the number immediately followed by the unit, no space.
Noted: 117.5km/h
